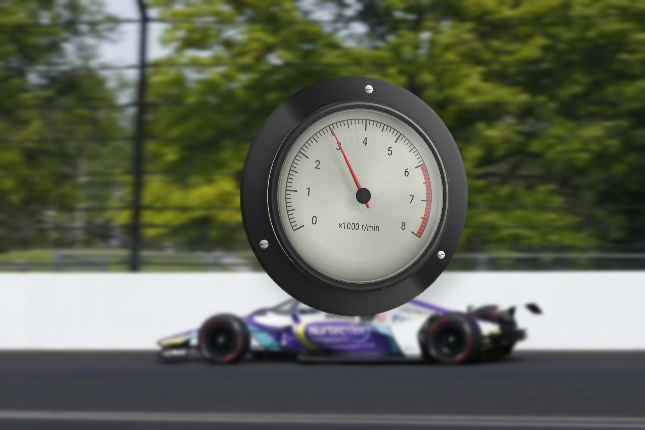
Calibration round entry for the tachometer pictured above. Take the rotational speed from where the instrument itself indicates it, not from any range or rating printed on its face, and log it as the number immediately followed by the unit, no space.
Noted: 3000rpm
